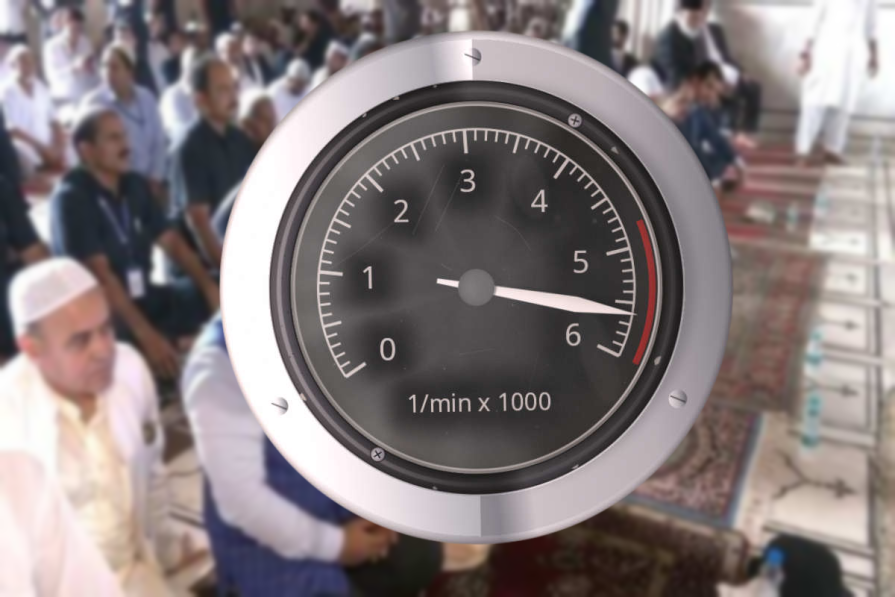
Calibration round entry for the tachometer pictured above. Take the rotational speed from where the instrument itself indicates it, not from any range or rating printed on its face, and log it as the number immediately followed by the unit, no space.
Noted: 5600rpm
